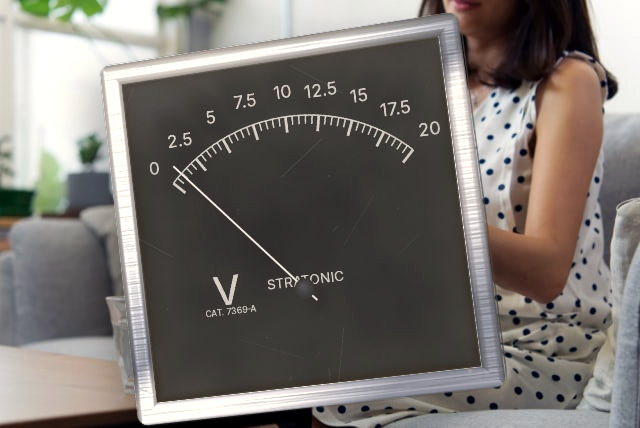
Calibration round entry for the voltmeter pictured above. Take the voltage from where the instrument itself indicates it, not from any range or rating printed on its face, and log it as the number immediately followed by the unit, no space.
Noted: 1V
